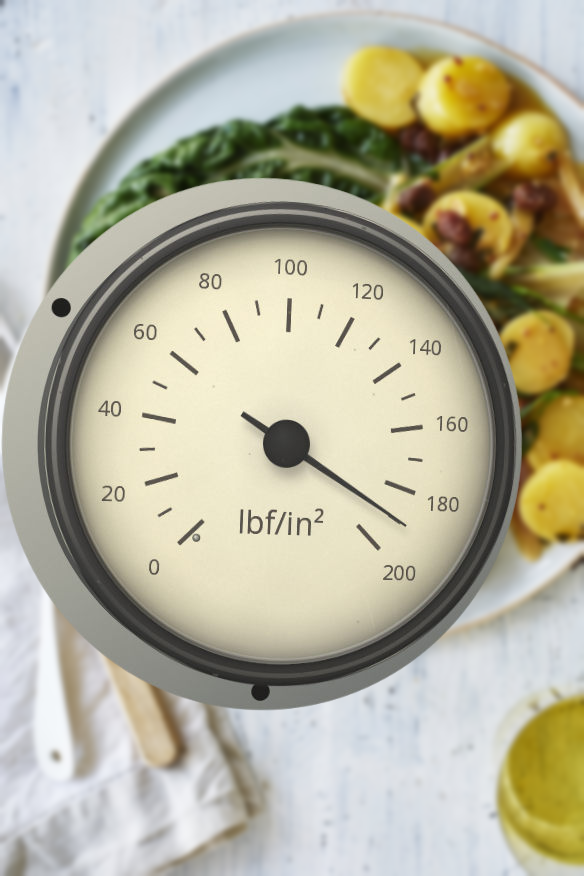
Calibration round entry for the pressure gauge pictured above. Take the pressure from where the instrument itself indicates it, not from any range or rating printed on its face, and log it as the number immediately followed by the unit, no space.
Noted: 190psi
